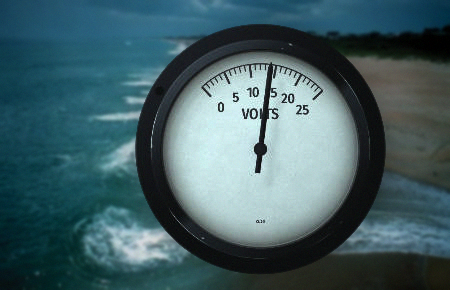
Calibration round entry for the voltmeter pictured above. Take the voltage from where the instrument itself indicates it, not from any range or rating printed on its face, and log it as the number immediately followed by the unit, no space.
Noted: 14V
